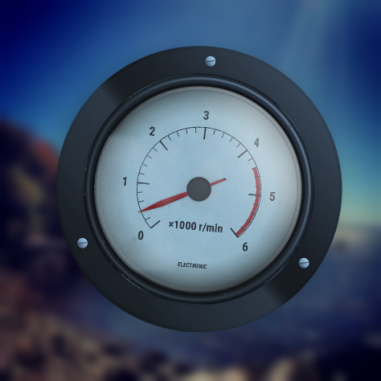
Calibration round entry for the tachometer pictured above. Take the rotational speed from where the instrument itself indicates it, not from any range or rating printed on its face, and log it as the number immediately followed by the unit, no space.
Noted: 400rpm
